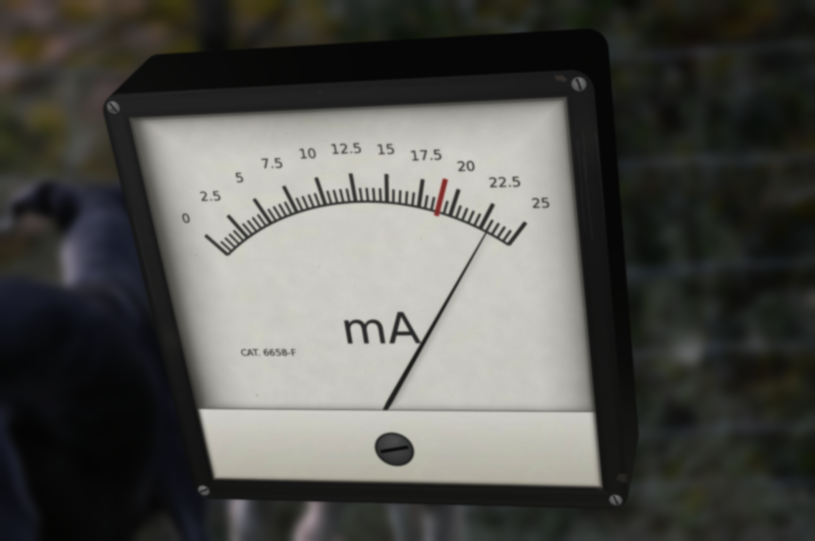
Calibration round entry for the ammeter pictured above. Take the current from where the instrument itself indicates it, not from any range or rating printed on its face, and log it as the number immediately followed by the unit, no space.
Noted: 23mA
